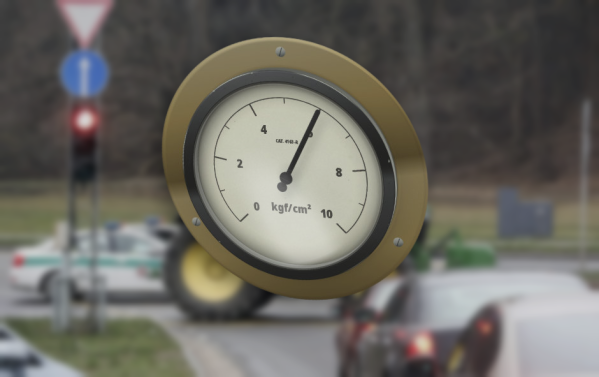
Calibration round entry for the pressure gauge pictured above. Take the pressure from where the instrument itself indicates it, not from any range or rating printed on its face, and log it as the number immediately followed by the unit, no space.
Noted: 6kg/cm²
